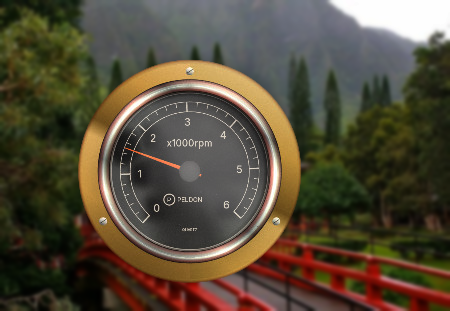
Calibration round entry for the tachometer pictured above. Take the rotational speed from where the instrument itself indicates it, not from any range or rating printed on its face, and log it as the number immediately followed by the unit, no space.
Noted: 1500rpm
